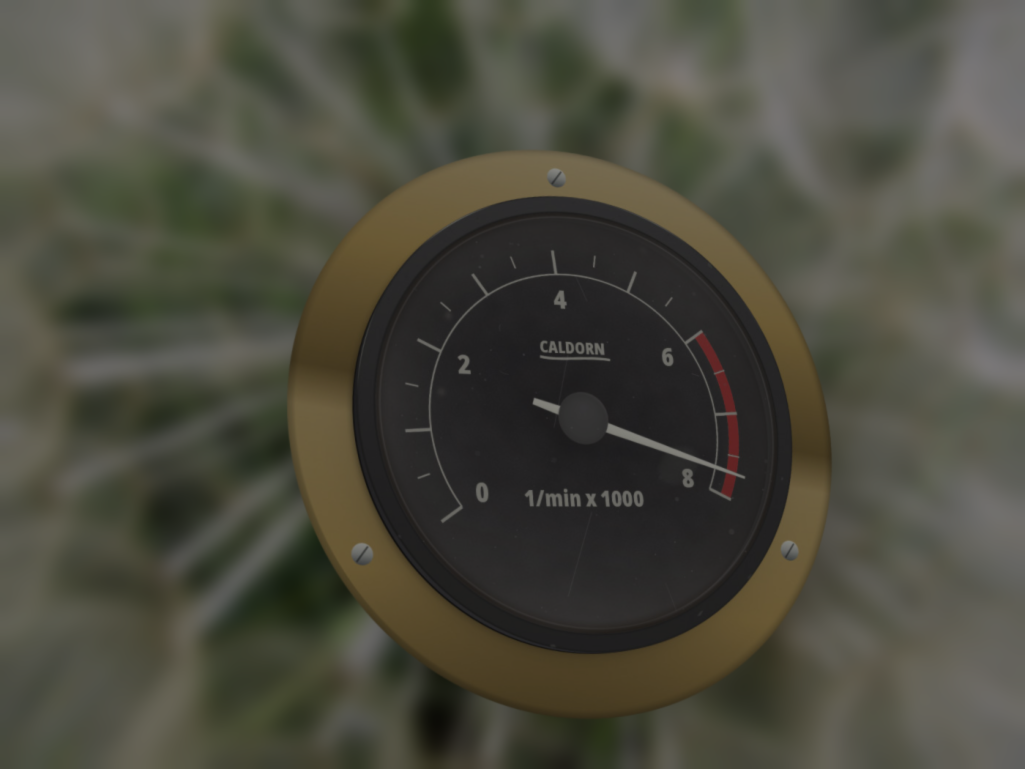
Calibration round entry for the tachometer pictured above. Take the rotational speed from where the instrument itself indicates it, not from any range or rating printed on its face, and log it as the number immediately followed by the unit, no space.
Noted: 7750rpm
